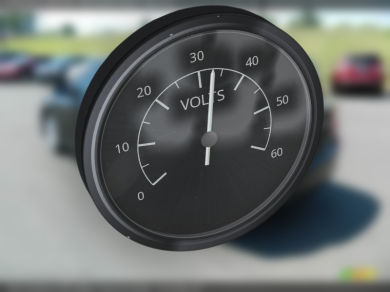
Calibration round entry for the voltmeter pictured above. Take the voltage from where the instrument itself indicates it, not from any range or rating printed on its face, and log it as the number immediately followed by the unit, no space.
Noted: 32.5V
